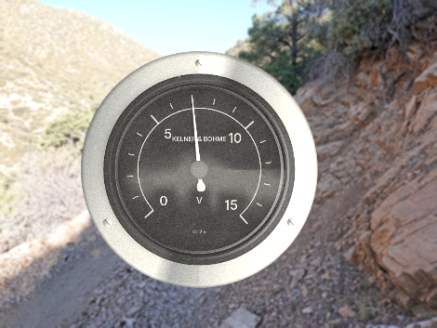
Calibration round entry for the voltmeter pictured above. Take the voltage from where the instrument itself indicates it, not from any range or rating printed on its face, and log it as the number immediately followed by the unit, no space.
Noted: 7V
